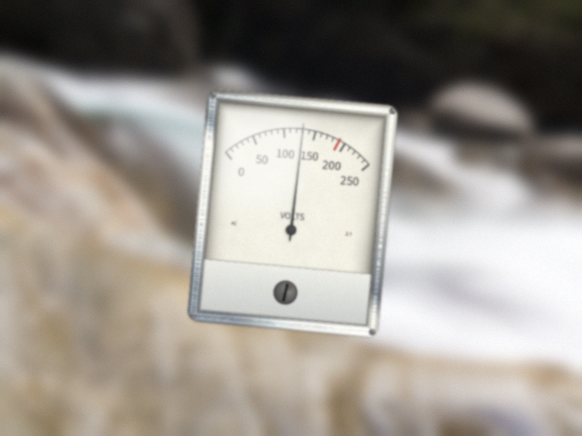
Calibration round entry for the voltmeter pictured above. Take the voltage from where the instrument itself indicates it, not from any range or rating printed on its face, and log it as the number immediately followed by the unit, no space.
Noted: 130V
